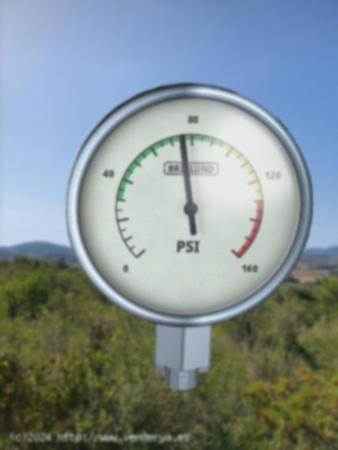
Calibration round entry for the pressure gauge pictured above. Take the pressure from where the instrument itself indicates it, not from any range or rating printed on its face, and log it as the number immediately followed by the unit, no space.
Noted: 75psi
